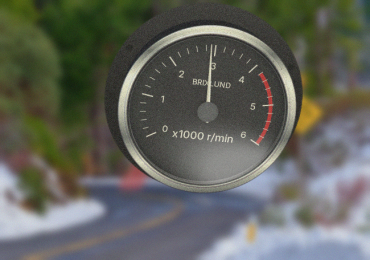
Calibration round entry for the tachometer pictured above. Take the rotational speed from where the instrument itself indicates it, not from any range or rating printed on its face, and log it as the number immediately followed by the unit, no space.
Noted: 2900rpm
